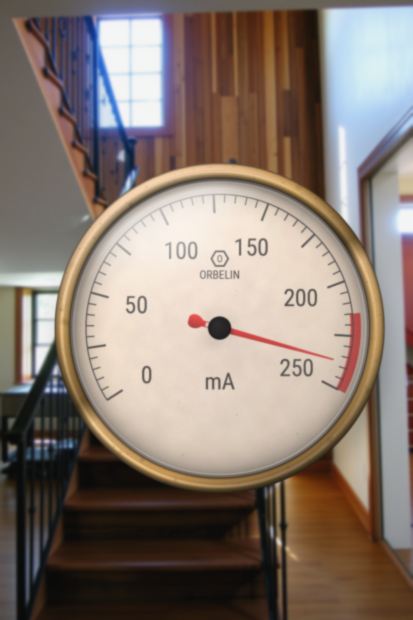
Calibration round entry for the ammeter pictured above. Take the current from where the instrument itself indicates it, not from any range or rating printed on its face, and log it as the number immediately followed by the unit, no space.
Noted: 237.5mA
